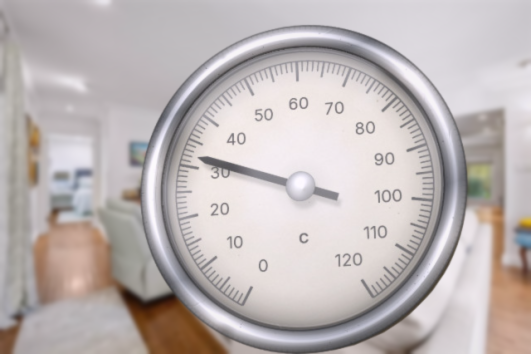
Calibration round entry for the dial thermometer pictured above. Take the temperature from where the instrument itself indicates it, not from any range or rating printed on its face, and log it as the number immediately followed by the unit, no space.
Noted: 32°C
